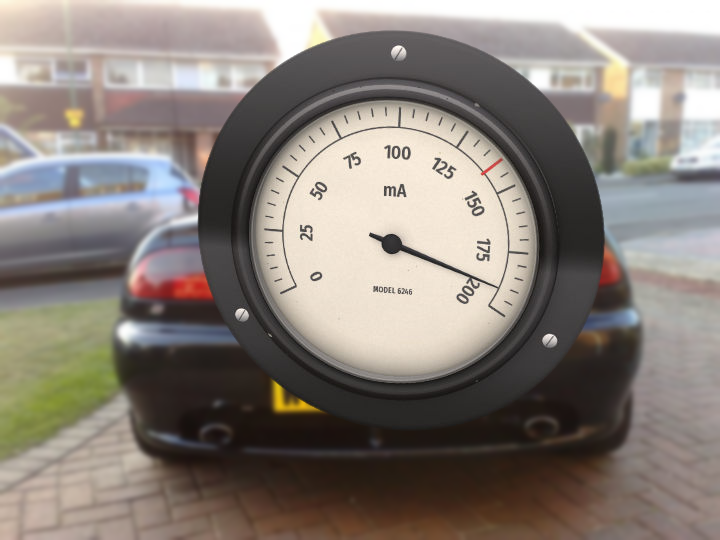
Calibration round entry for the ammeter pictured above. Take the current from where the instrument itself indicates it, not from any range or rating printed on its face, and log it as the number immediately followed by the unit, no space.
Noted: 190mA
